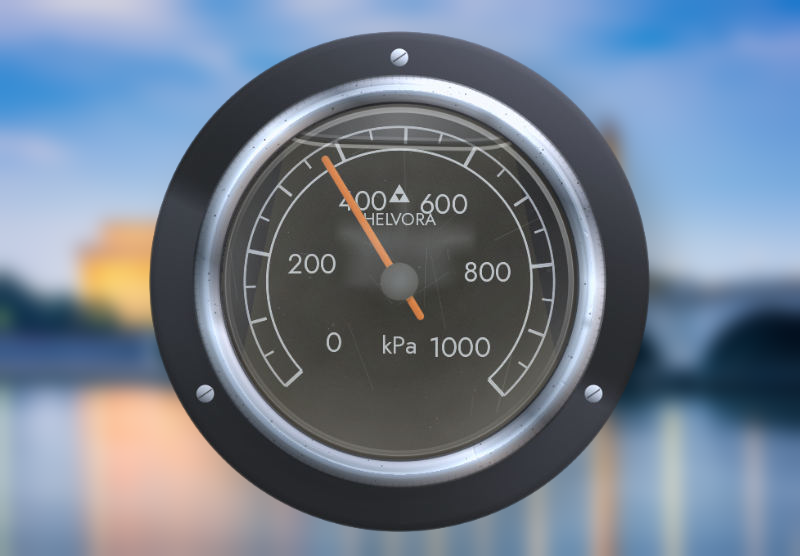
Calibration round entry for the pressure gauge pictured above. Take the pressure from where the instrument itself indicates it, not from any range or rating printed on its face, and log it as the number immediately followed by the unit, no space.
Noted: 375kPa
